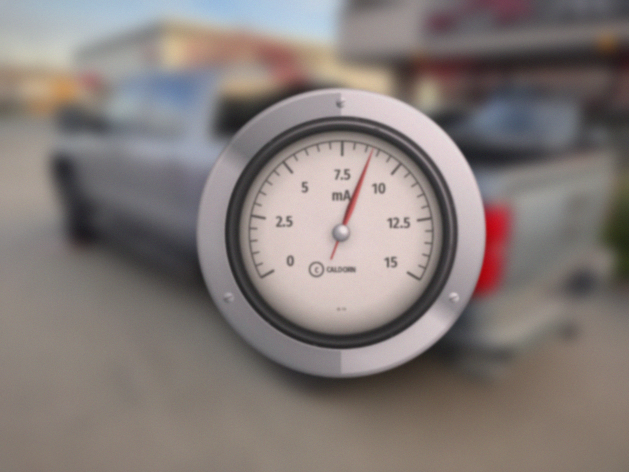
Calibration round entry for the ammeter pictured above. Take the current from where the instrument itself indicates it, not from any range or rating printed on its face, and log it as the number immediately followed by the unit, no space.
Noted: 8.75mA
